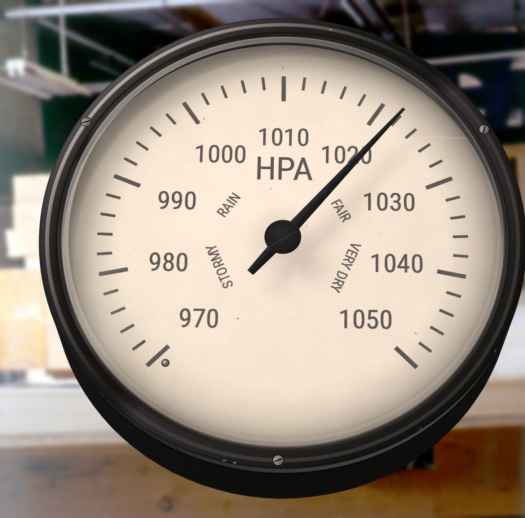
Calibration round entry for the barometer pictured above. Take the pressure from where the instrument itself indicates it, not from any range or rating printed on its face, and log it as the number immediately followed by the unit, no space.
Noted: 1022hPa
